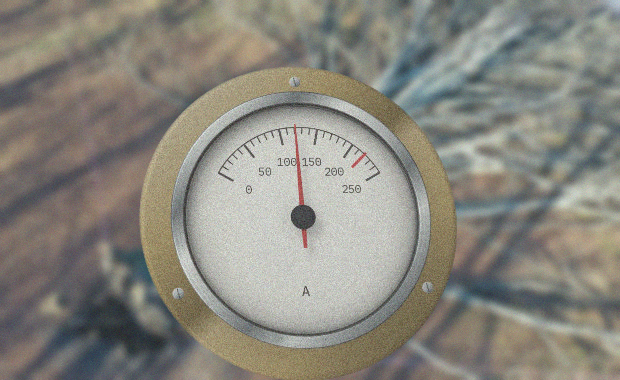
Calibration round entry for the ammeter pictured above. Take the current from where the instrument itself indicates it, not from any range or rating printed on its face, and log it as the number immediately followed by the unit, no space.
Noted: 120A
